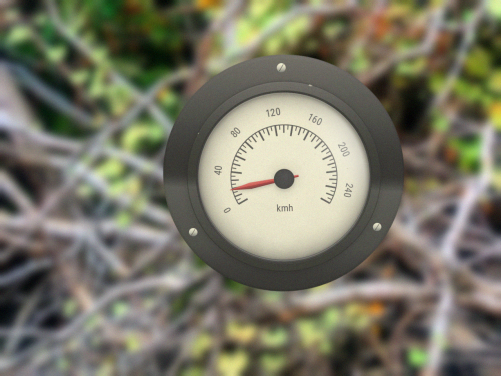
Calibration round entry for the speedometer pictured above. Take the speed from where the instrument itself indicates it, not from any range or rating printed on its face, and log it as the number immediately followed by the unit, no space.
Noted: 20km/h
